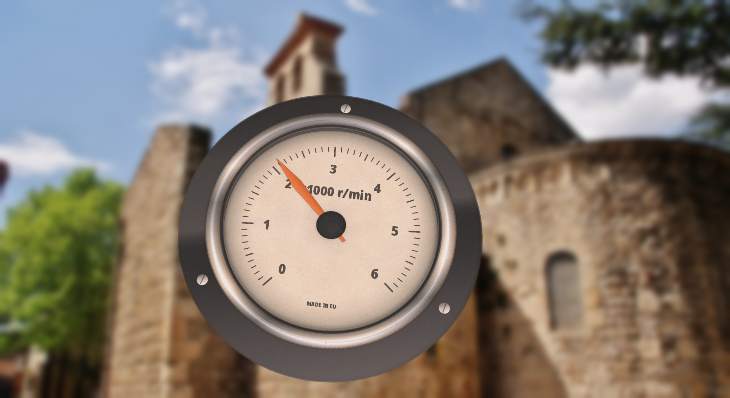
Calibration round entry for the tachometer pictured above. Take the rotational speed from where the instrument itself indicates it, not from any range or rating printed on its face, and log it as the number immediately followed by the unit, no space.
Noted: 2100rpm
